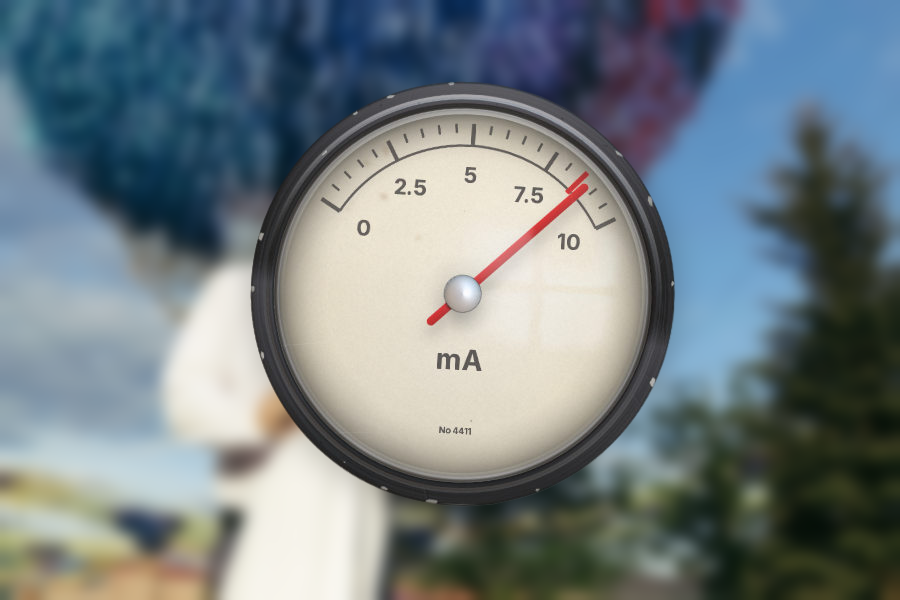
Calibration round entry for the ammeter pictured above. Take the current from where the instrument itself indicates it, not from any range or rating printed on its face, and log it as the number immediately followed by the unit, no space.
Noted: 8.75mA
